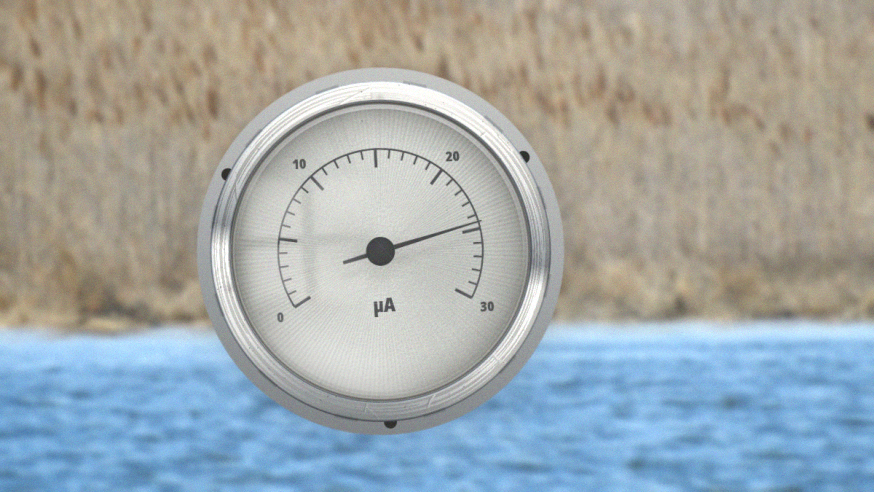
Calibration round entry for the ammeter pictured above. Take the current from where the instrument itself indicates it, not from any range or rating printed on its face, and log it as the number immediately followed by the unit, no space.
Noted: 24.5µA
